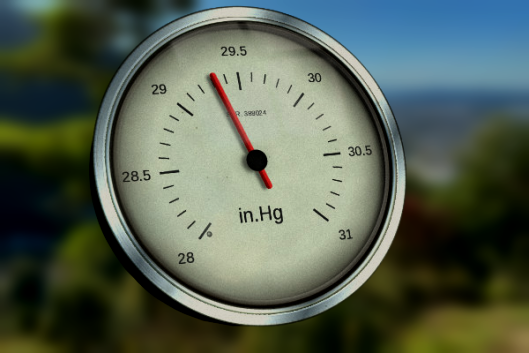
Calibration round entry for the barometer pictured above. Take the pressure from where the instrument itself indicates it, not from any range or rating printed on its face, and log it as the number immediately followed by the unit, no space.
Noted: 29.3inHg
